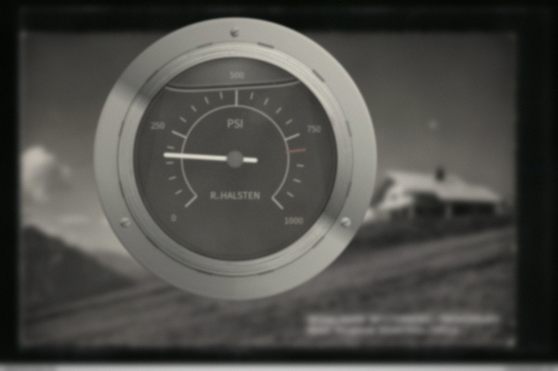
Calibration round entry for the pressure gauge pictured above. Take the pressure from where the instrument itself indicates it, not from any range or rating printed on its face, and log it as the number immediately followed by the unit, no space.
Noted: 175psi
